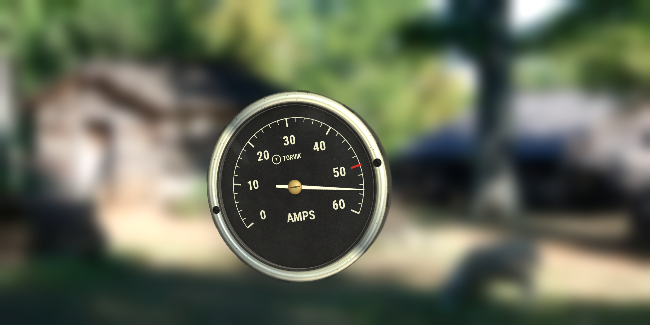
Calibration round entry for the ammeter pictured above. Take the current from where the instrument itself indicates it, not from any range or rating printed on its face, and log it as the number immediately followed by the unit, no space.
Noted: 55A
